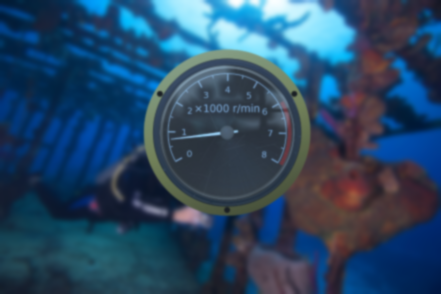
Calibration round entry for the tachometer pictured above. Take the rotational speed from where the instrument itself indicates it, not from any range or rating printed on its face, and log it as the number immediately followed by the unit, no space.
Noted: 750rpm
